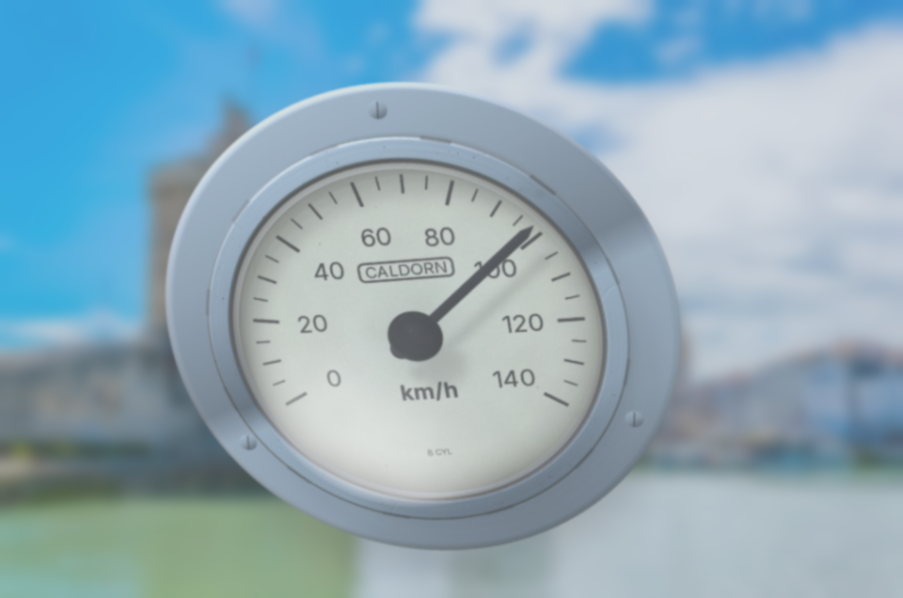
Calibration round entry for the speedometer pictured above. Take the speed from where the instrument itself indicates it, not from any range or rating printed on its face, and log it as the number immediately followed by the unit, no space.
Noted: 97.5km/h
